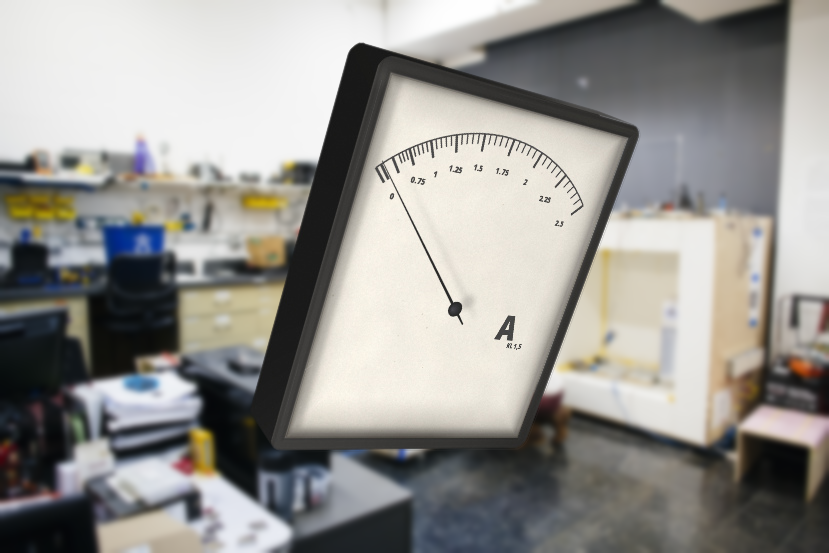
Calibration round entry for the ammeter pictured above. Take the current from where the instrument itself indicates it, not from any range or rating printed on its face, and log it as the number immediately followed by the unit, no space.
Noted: 0.25A
